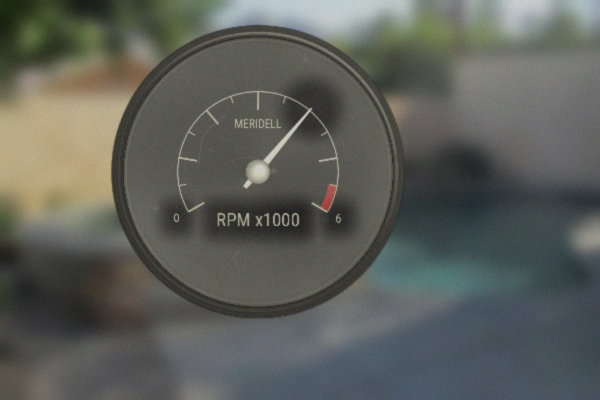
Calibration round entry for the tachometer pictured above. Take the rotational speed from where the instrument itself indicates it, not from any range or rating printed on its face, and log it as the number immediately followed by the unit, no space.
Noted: 4000rpm
